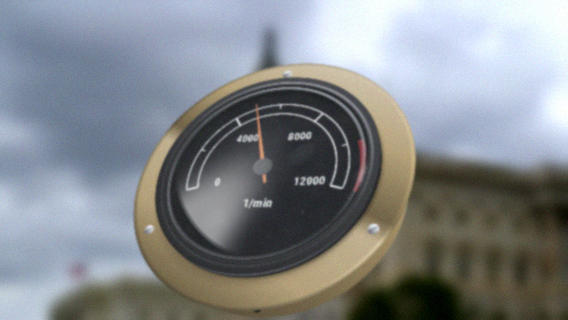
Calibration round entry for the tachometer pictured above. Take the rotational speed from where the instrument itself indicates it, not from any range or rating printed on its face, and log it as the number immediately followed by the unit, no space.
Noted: 5000rpm
